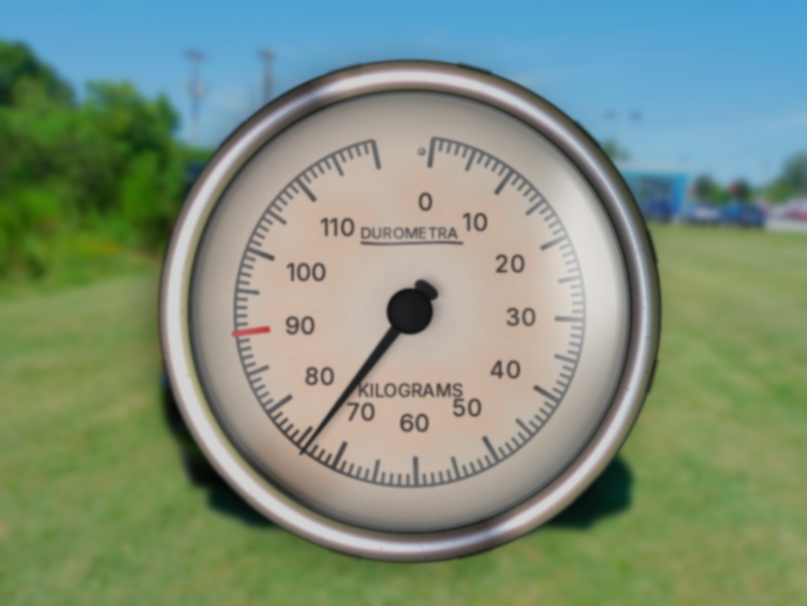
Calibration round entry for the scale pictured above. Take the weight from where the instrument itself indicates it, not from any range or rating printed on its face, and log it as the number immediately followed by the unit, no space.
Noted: 74kg
